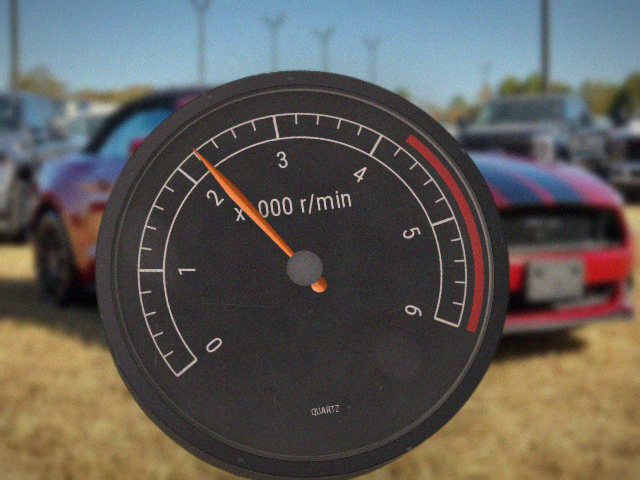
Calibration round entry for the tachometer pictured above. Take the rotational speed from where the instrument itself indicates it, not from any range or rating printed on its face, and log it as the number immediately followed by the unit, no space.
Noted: 2200rpm
